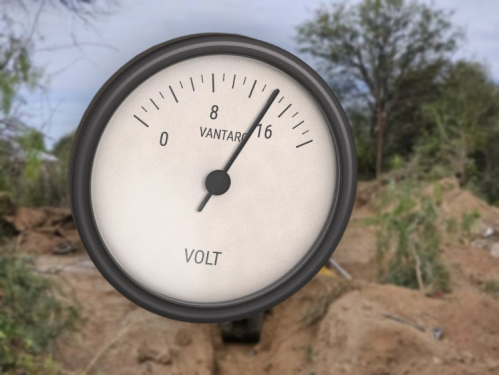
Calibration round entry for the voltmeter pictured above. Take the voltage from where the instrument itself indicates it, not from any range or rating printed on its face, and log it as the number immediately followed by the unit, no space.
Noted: 14V
